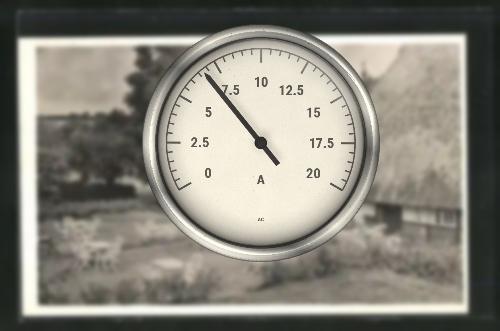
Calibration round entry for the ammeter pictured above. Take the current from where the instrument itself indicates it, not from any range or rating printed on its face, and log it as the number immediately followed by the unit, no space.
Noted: 6.75A
